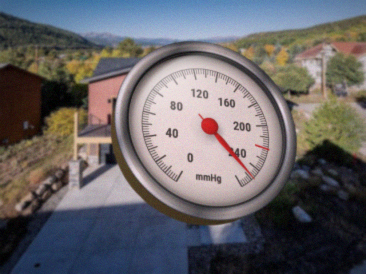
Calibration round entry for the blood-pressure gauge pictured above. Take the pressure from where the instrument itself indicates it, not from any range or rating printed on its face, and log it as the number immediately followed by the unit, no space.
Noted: 250mmHg
